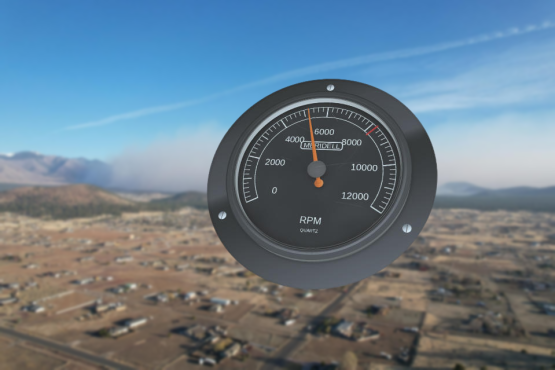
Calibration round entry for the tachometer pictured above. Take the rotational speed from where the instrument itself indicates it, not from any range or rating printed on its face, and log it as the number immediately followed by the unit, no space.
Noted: 5200rpm
